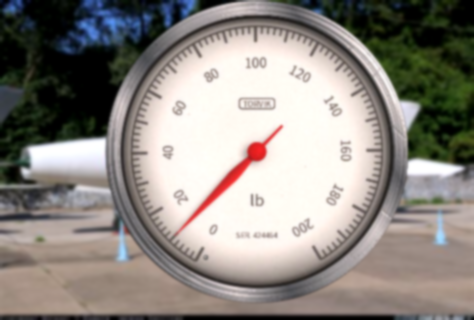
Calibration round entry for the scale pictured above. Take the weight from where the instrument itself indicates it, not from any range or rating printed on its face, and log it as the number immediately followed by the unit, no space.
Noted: 10lb
